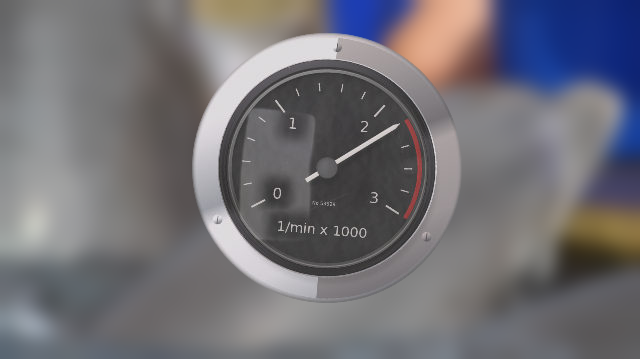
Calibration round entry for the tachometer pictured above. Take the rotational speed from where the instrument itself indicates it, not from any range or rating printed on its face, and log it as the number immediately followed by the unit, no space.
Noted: 2200rpm
